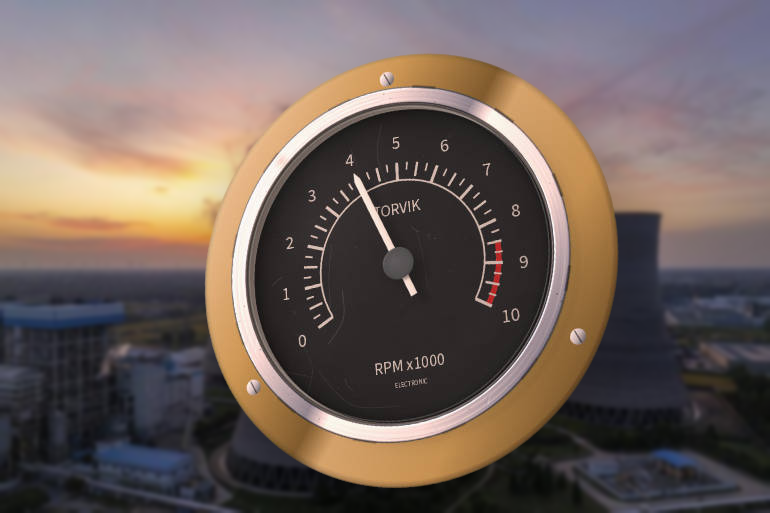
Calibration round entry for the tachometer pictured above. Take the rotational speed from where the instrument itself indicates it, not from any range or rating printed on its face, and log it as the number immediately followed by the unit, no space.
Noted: 4000rpm
